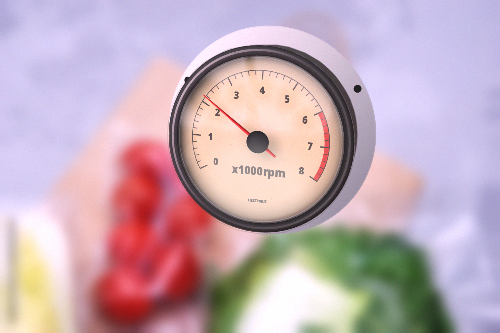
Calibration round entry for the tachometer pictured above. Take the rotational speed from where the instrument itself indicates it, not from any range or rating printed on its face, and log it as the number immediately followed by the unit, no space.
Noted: 2200rpm
